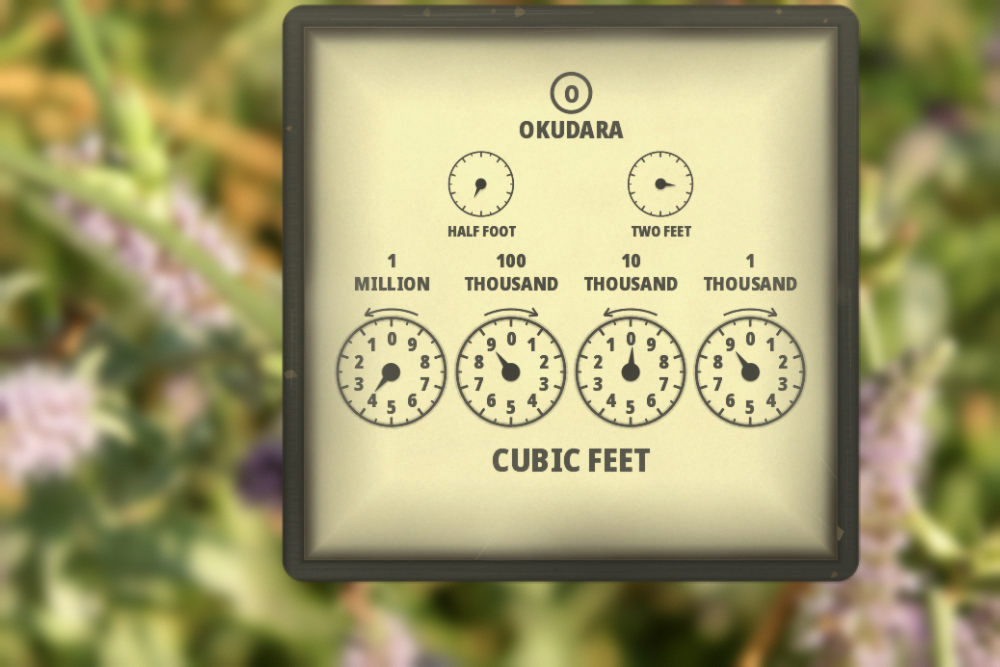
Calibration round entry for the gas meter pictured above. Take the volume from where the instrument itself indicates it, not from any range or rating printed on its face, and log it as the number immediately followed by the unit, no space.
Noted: 389900ft³
